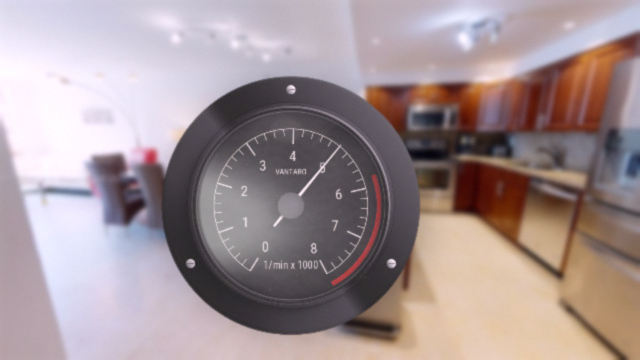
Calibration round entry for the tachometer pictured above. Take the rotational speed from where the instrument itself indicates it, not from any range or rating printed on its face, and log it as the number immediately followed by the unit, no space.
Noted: 5000rpm
